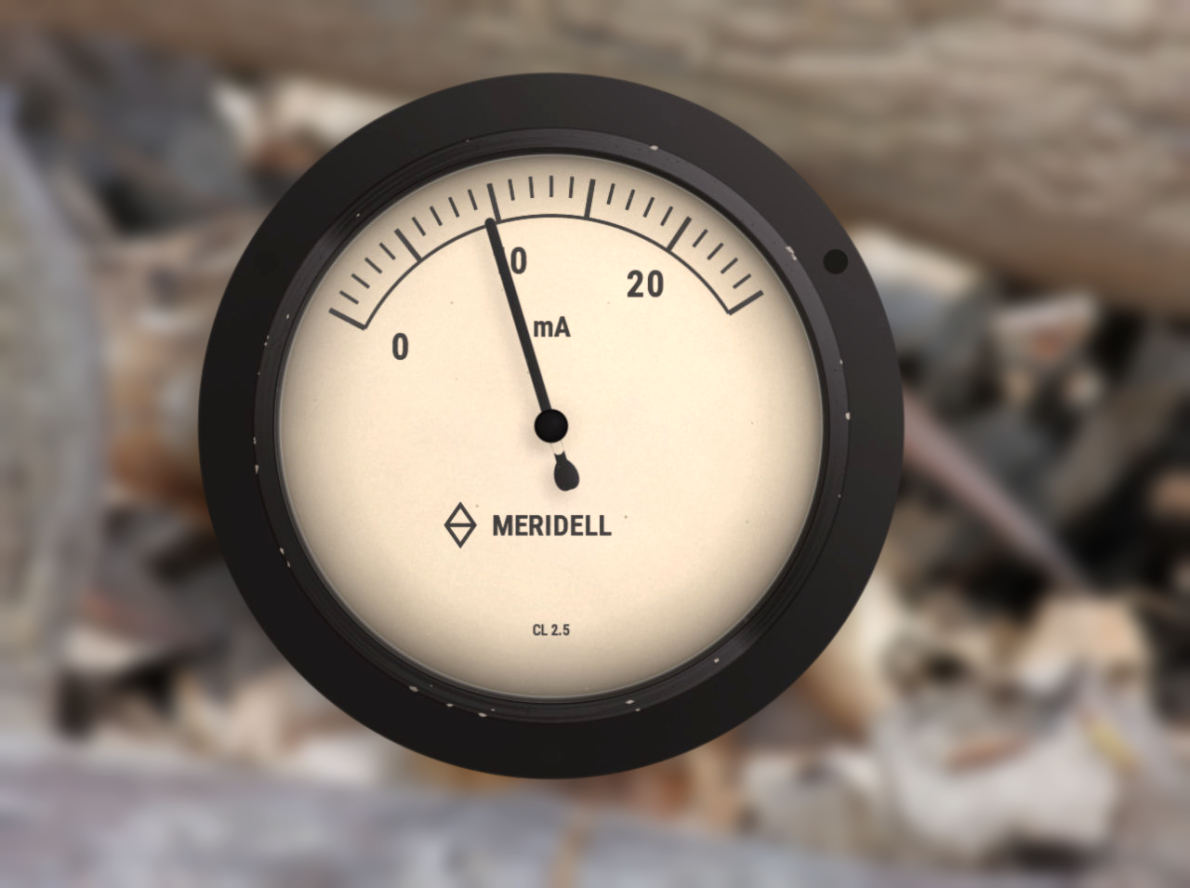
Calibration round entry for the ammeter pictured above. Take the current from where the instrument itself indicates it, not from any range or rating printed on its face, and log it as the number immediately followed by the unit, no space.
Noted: 9.5mA
